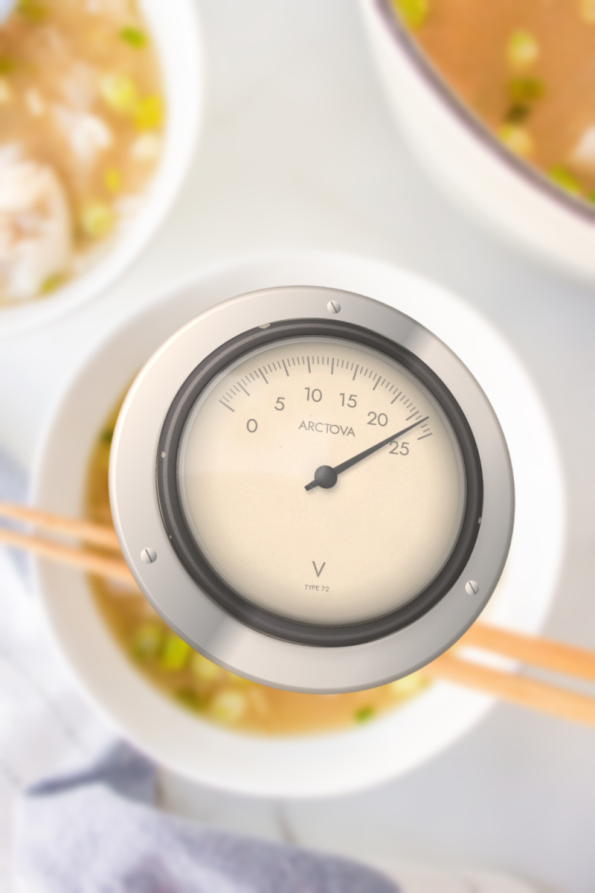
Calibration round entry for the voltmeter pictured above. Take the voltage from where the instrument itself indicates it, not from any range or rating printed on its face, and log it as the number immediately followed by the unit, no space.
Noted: 23.5V
